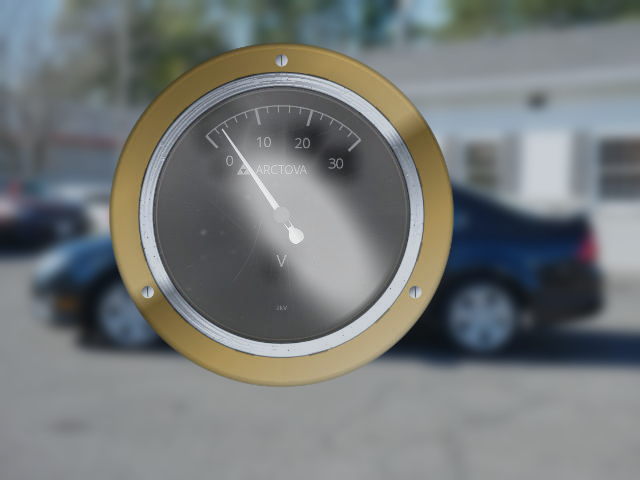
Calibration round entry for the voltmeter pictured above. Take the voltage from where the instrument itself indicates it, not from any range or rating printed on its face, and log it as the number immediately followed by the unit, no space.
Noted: 3V
